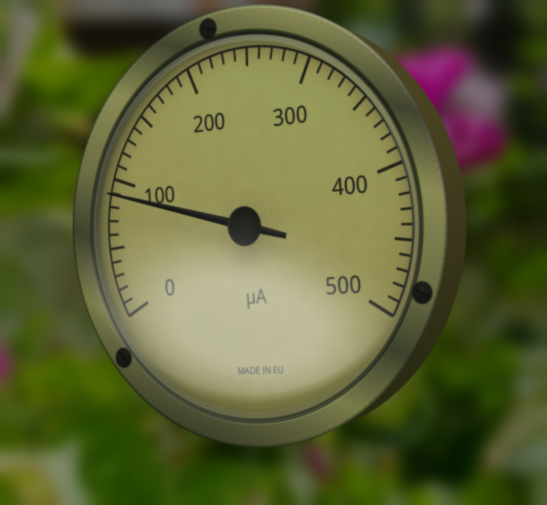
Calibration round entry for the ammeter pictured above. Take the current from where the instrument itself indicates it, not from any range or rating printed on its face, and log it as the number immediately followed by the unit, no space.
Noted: 90µA
